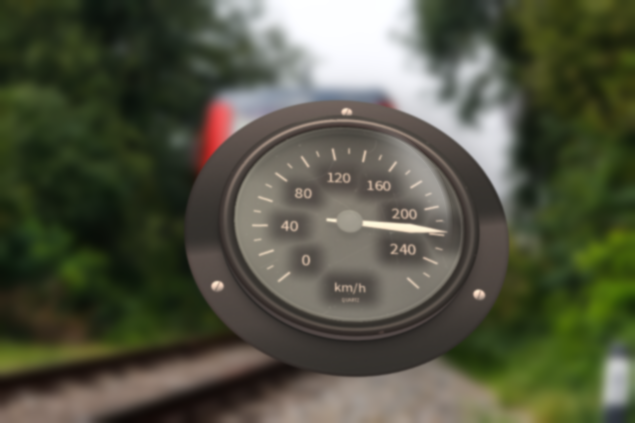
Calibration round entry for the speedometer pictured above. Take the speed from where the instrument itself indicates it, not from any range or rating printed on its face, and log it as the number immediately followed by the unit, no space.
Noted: 220km/h
